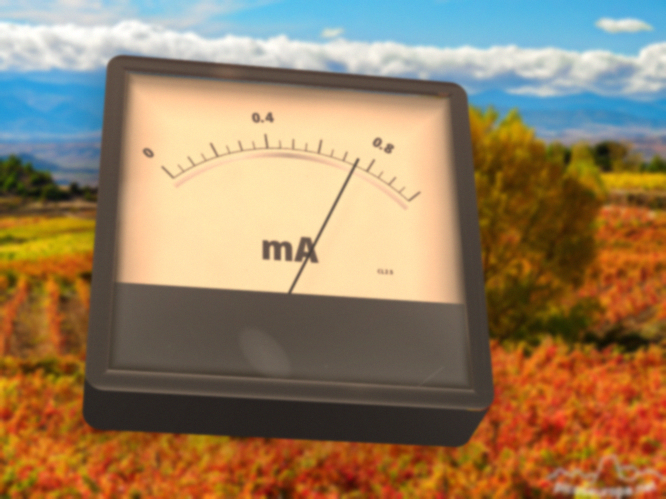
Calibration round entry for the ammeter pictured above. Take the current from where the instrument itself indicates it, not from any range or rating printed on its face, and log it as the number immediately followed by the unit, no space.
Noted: 0.75mA
